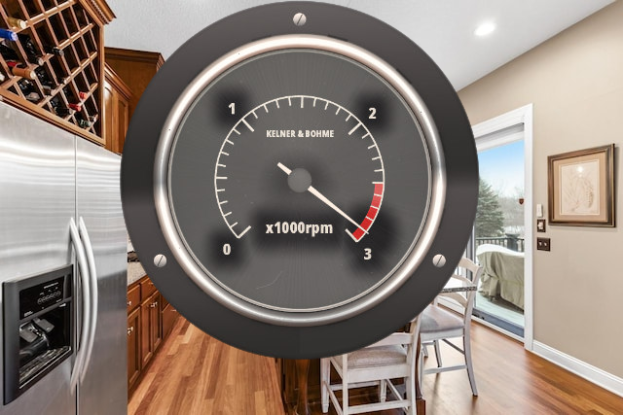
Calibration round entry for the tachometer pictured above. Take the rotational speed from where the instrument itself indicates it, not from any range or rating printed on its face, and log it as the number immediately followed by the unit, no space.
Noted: 2900rpm
